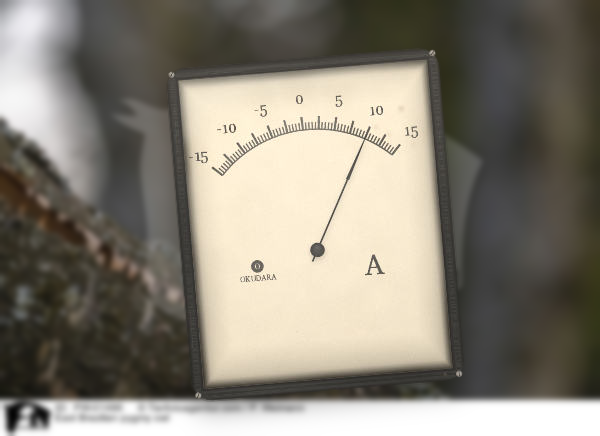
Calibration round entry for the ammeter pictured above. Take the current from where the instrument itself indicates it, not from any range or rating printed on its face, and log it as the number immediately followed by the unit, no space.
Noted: 10A
